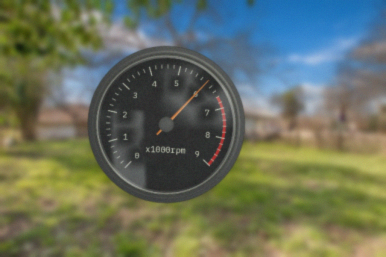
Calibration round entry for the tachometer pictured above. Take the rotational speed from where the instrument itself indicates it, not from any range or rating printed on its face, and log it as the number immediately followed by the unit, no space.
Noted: 6000rpm
